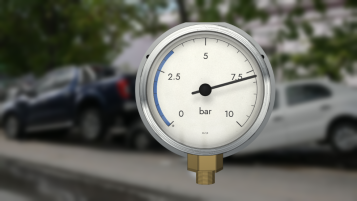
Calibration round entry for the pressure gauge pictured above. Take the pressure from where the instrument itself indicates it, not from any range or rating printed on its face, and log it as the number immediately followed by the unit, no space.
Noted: 7.75bar
